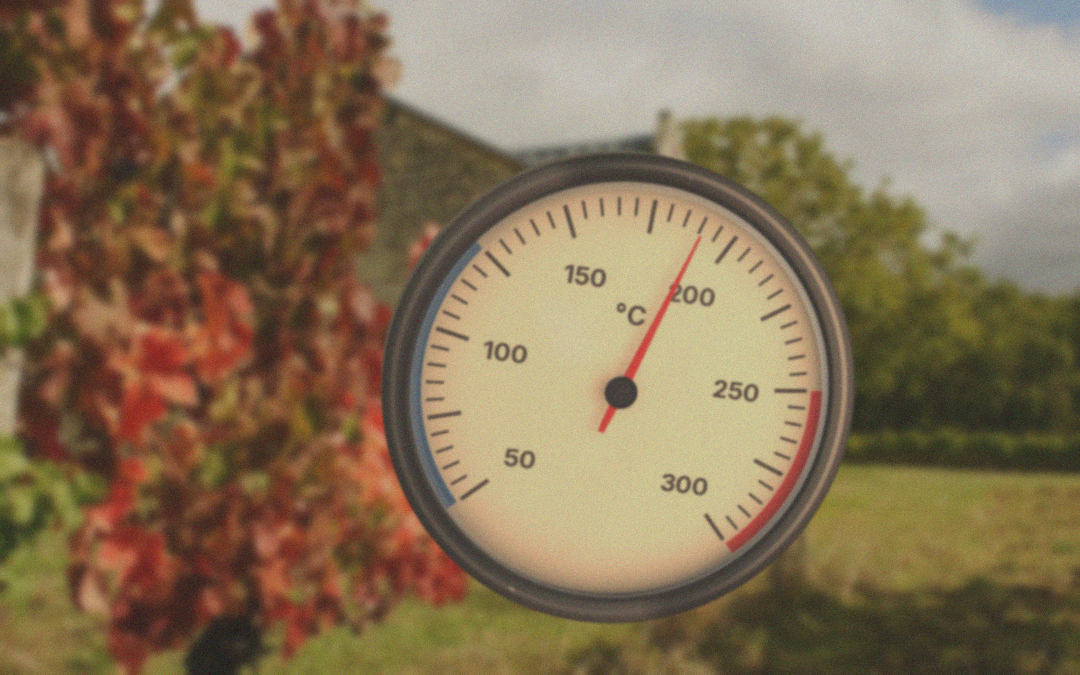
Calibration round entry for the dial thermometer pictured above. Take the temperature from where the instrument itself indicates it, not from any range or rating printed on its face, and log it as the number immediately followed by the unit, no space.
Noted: 190°C
